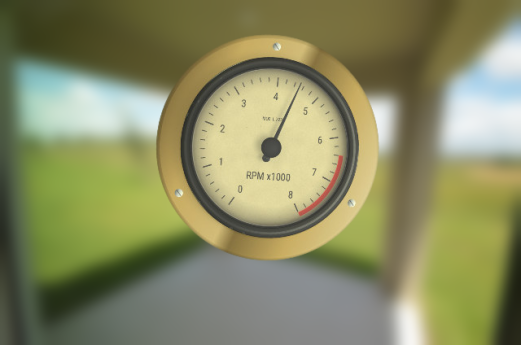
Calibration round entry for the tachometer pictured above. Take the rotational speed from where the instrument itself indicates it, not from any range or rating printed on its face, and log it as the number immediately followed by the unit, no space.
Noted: 4500rpm
